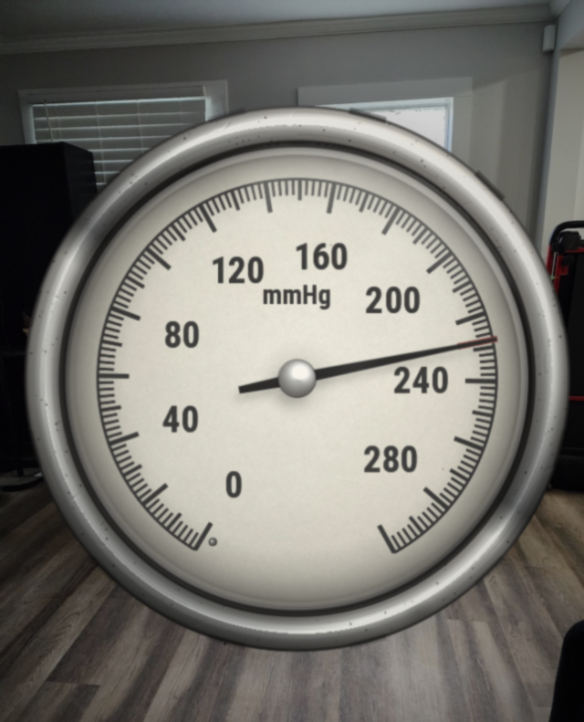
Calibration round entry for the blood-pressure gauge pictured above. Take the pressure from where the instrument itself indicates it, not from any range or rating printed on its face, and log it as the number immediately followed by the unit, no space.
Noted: 228mmHg
